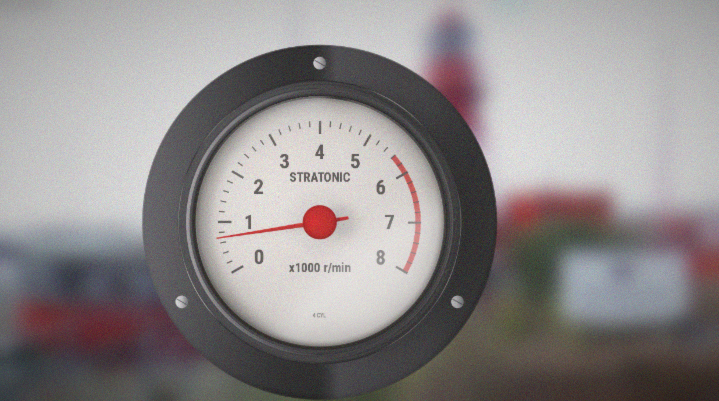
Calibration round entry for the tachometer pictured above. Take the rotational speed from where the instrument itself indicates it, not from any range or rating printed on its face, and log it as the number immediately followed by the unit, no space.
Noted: 700rpm
